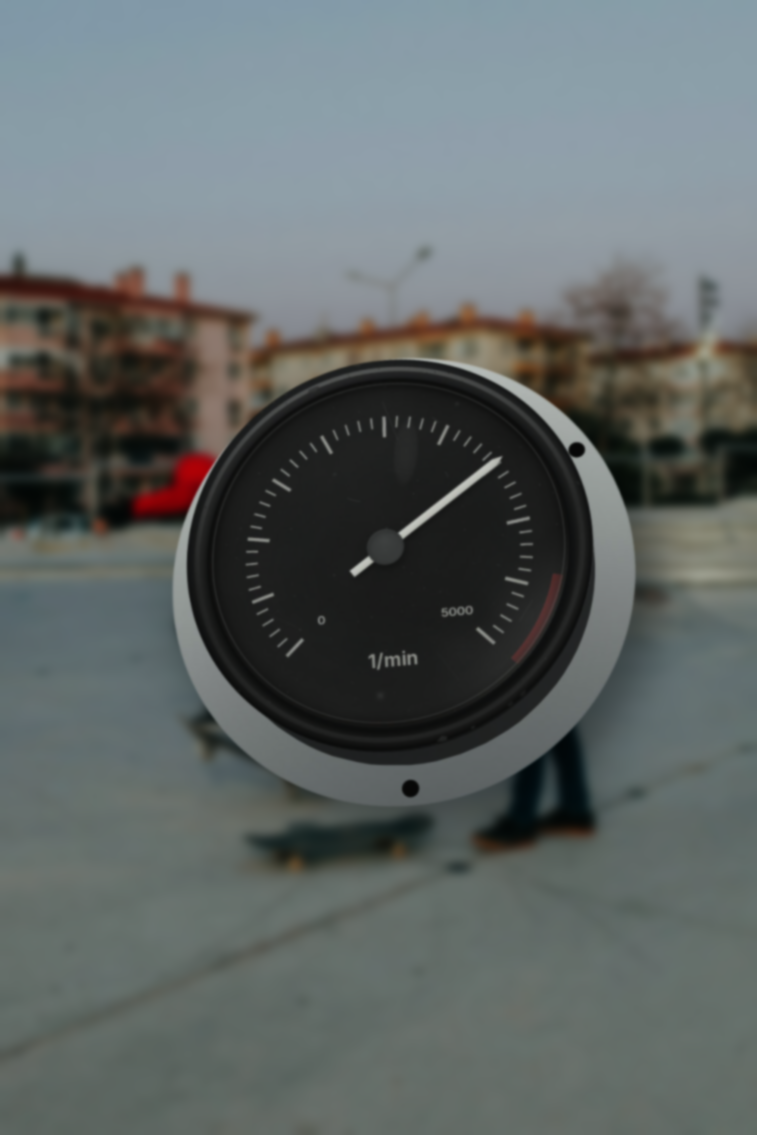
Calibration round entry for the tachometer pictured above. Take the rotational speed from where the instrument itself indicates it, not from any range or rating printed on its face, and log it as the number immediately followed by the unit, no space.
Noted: 3500rpm
